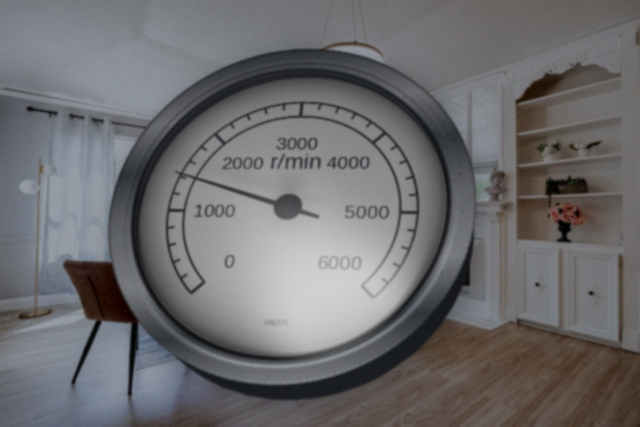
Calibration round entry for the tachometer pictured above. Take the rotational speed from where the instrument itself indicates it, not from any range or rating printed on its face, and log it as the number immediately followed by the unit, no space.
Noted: 1400rpm
